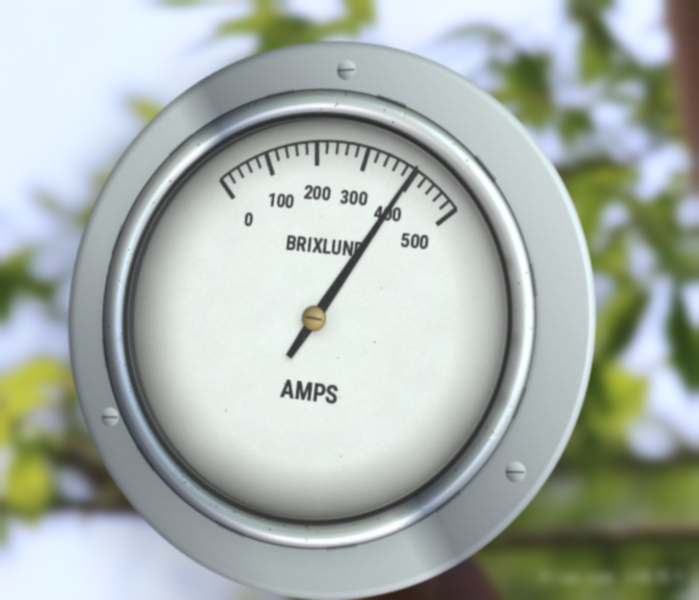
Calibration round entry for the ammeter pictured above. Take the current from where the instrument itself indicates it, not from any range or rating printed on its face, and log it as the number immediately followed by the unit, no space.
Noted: 400A
